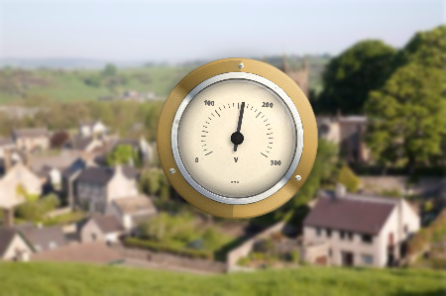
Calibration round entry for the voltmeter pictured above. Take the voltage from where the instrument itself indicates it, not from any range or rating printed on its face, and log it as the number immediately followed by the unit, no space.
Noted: 160V
